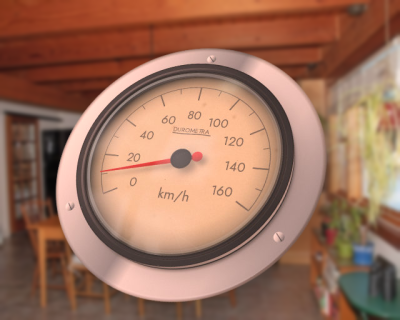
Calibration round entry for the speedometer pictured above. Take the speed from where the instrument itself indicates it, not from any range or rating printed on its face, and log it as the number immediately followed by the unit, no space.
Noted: 10km/h
